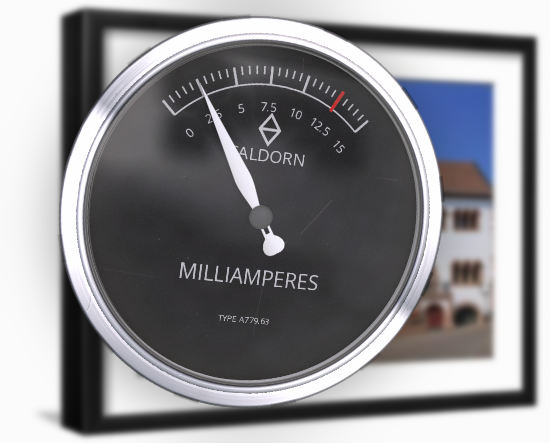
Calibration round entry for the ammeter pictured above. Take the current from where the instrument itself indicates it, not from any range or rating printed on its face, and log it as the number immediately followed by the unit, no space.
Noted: 2.5mA
